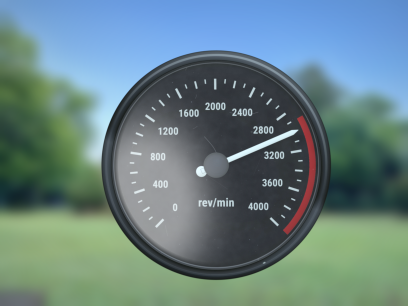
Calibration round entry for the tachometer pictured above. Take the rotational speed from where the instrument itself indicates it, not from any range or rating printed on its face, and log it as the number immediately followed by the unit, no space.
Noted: 3000rpm
